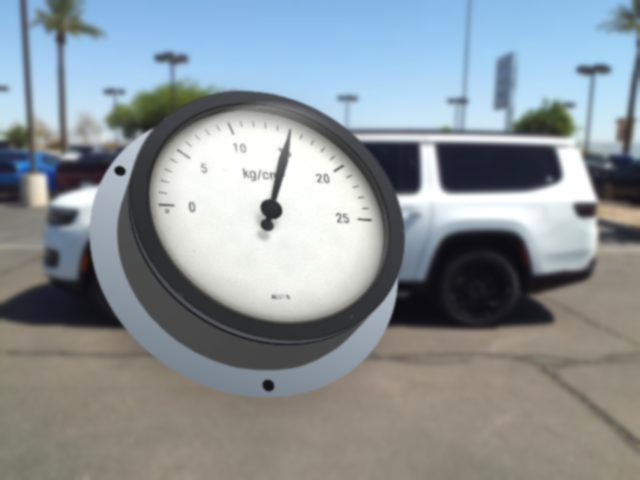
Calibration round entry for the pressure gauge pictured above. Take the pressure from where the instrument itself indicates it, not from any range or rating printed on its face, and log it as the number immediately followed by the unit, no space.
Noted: 15kg/cm²
